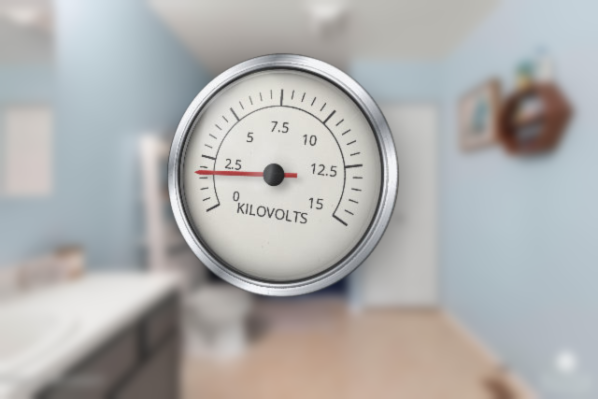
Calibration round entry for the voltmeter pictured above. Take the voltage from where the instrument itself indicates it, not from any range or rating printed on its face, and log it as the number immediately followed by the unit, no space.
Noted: 1.75kV
